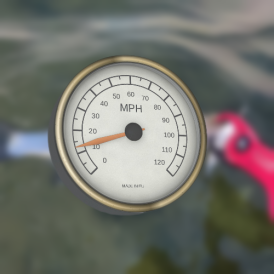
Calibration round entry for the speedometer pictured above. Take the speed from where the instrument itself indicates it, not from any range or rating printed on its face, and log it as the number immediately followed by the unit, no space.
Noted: 12.5mph
